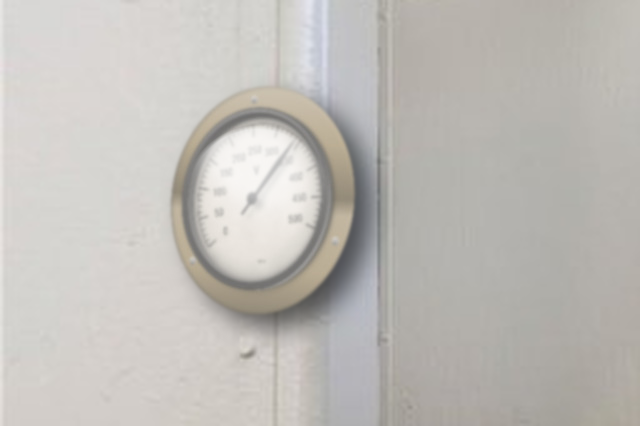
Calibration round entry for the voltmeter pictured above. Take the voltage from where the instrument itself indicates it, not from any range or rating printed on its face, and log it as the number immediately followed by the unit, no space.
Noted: 350V
